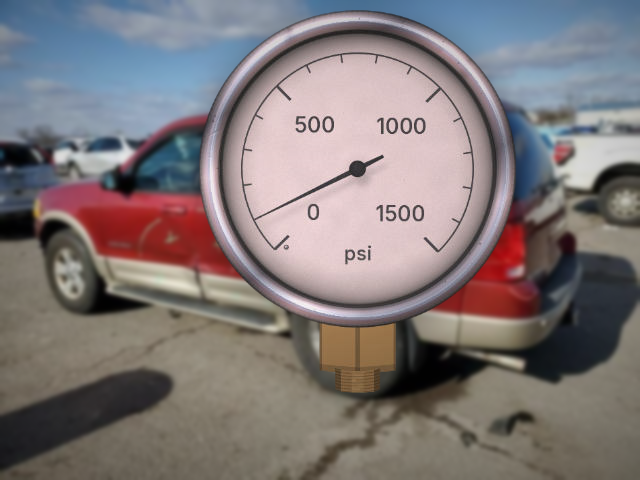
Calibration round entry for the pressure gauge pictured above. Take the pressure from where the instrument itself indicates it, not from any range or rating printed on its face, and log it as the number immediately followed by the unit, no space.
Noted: 100psi
